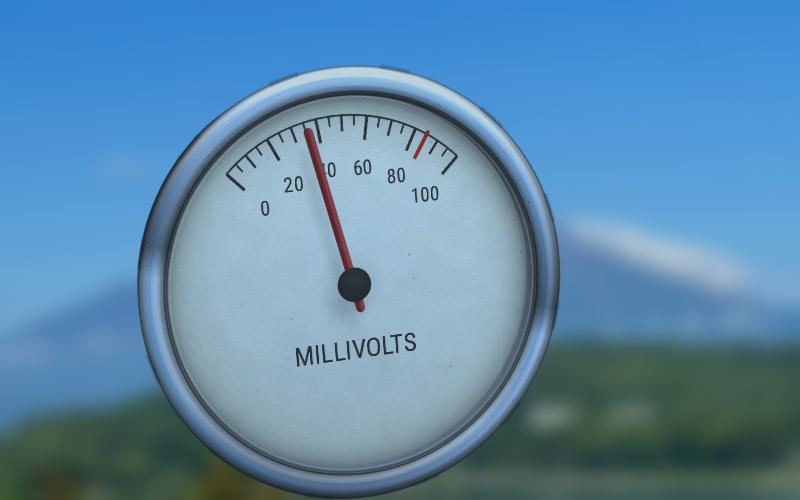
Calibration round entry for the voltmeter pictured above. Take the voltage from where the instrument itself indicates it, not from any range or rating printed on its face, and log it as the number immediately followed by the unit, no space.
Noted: 35mV
